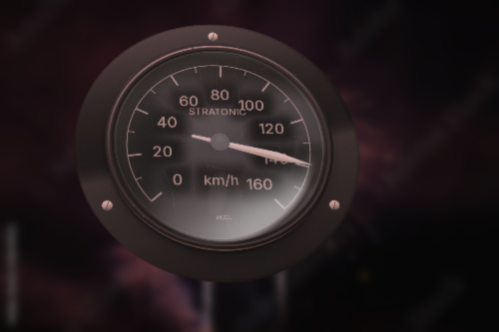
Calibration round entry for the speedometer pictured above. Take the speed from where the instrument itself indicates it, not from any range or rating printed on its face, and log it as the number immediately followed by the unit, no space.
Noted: 140km/h
